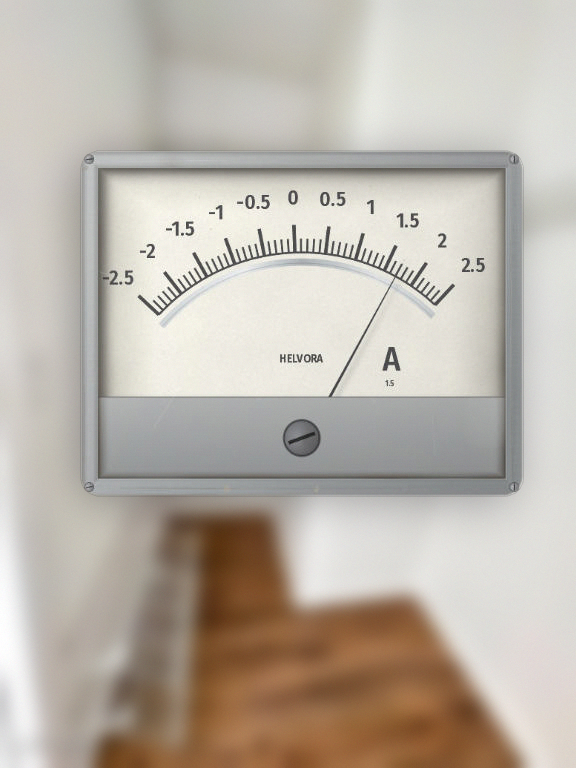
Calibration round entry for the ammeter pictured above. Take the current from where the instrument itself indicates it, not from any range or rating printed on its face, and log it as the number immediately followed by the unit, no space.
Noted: 1.7A
